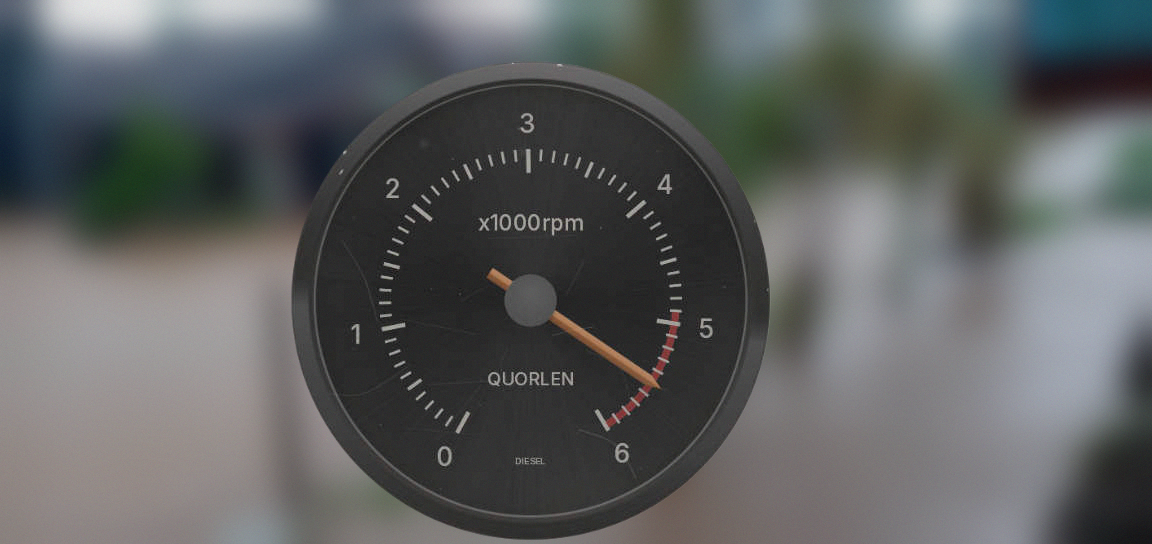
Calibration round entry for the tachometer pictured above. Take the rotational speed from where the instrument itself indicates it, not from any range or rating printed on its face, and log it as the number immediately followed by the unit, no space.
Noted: 5500rpm
